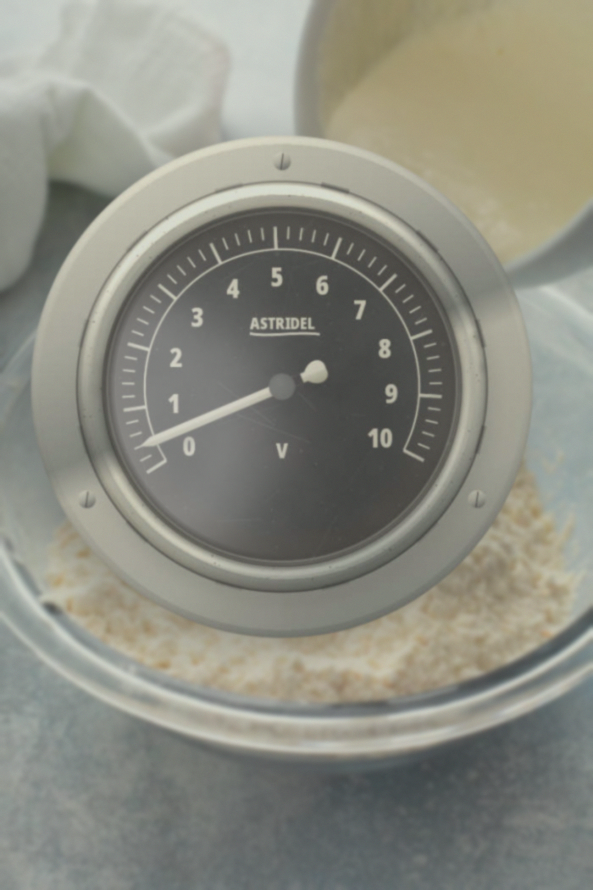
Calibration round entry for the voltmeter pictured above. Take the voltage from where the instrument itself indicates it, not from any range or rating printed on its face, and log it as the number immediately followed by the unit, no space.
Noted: 0.4V
